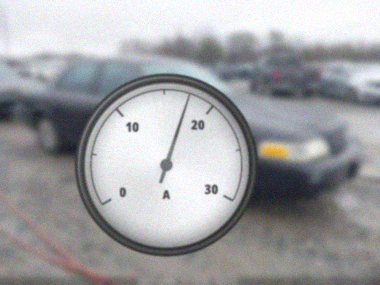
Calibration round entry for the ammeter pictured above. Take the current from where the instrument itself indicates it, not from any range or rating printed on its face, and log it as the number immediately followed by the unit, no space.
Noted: 17.5A
